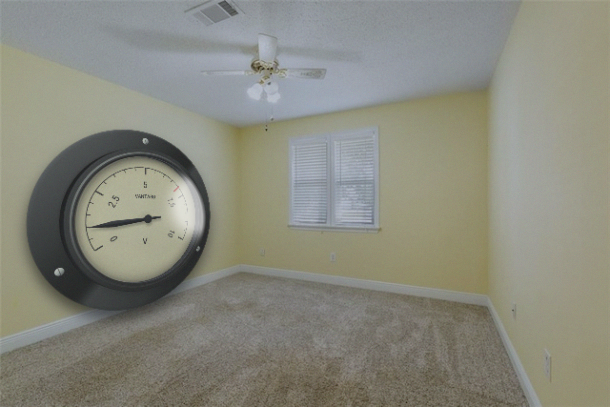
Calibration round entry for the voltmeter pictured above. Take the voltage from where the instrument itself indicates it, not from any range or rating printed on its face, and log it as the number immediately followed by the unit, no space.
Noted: 1V
